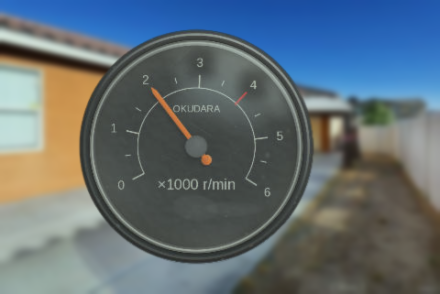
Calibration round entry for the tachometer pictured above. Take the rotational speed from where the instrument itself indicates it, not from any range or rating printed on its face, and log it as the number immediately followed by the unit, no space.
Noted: 2000rpm
